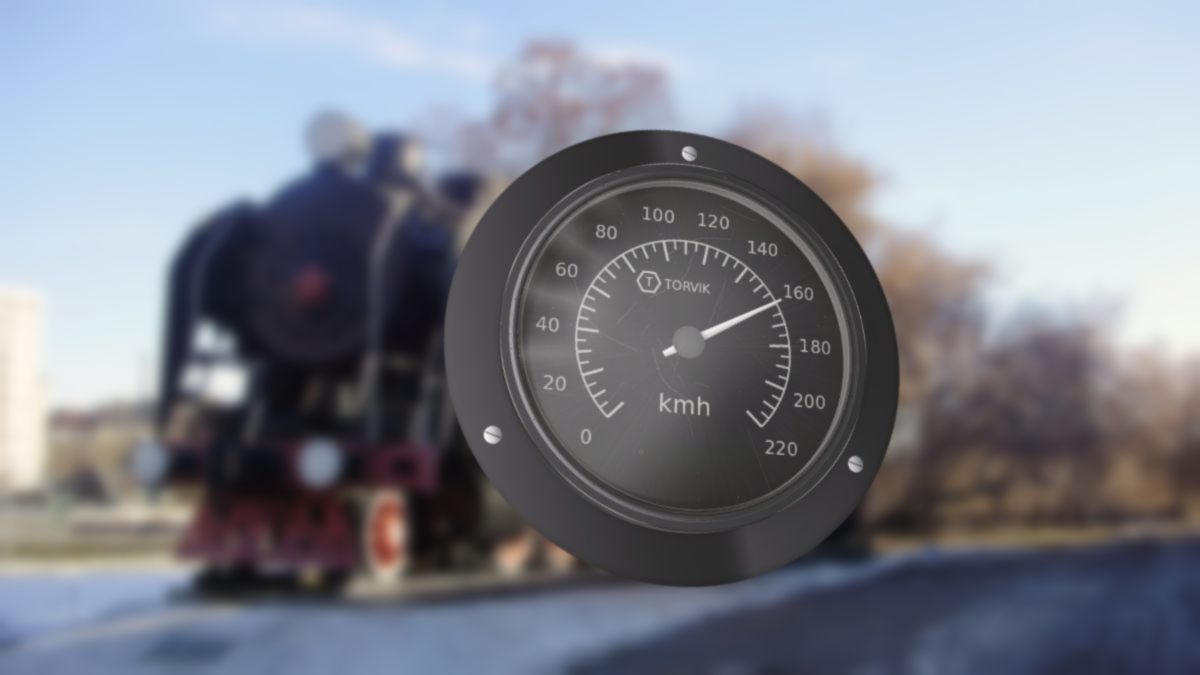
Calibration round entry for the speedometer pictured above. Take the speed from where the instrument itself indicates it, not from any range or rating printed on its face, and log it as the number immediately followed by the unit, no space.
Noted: 160km/h
